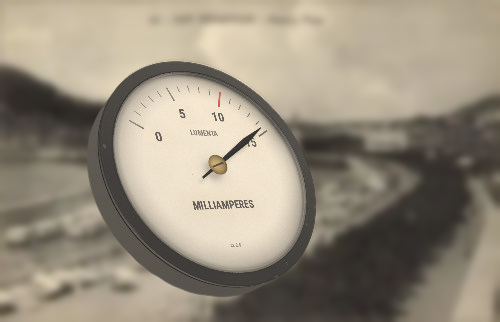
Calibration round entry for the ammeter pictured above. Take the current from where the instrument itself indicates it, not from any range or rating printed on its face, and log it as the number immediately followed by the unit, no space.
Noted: 14.5mA
